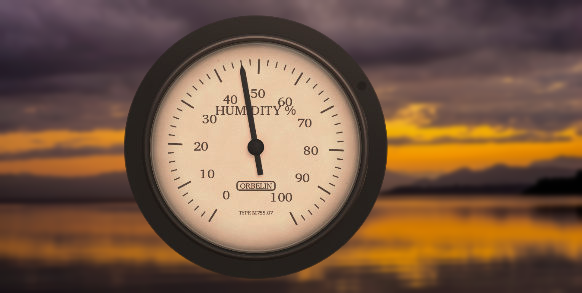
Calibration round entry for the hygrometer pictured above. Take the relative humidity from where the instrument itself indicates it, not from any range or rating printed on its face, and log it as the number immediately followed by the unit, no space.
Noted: 46%
